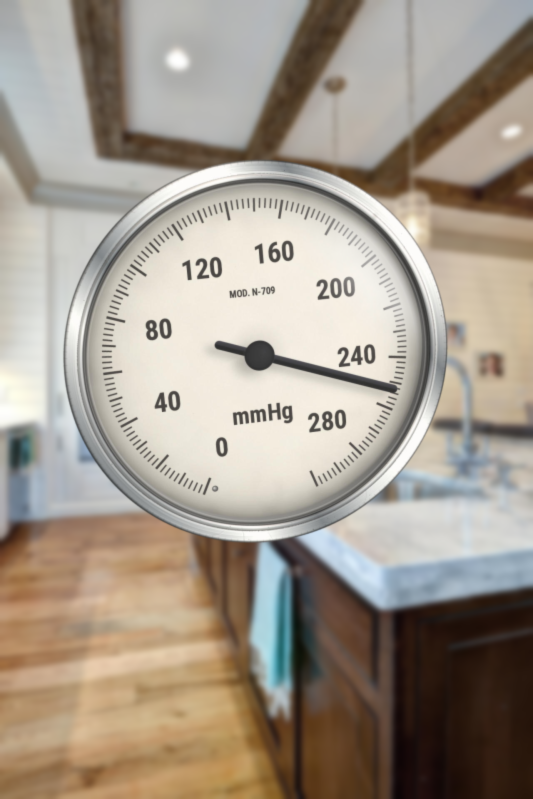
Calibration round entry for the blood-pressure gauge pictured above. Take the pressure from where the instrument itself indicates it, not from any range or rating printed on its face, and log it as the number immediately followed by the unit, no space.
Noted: 252mmHg
